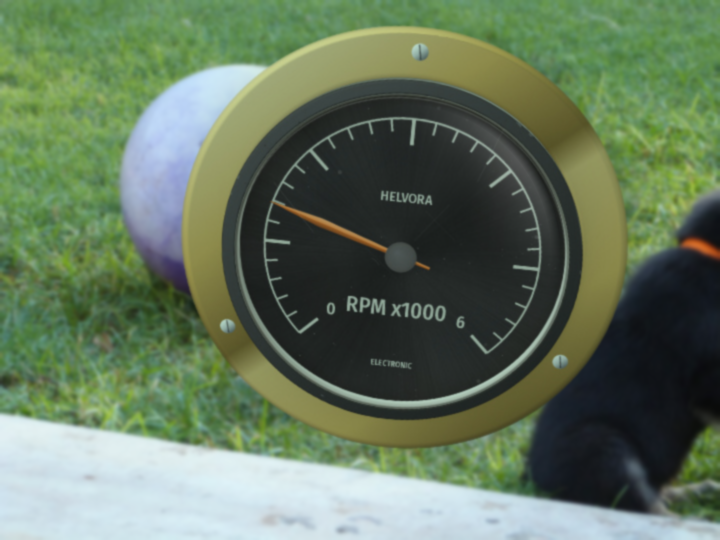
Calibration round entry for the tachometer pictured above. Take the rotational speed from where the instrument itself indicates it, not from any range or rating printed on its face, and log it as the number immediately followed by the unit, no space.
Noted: 1400rpm
